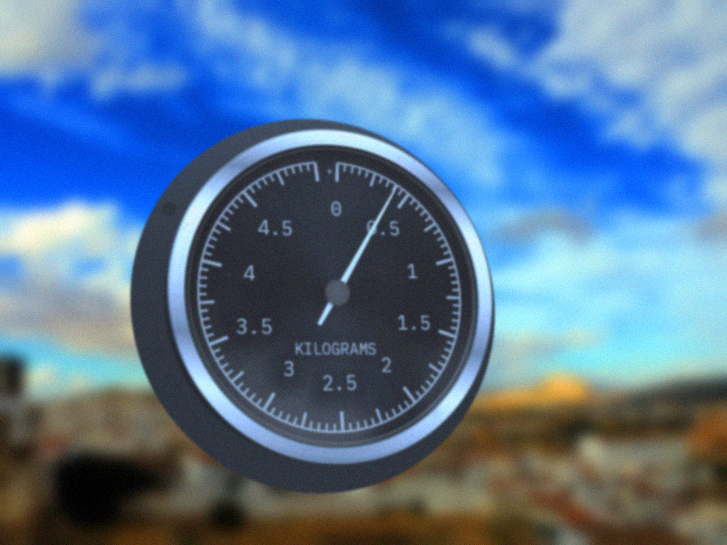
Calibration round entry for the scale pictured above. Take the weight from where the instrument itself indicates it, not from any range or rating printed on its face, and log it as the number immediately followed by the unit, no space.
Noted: 0.4kg
